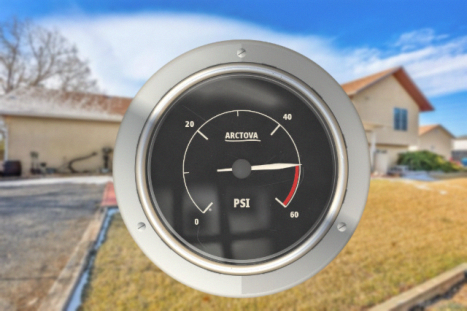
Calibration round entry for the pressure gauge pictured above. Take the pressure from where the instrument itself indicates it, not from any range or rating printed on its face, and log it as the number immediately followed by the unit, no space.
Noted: 50psi
